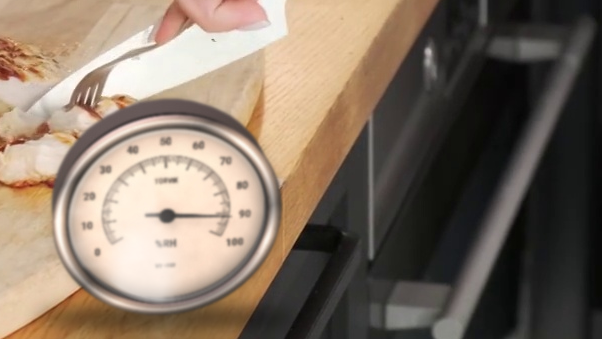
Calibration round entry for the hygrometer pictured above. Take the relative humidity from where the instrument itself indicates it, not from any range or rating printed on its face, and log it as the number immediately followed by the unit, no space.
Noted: 90%
